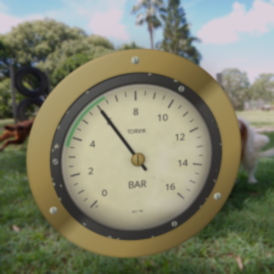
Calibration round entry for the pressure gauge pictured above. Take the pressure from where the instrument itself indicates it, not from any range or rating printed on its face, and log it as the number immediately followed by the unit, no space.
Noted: 6bar
